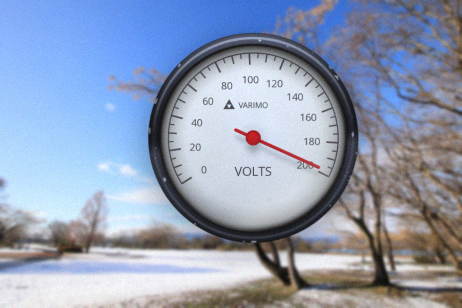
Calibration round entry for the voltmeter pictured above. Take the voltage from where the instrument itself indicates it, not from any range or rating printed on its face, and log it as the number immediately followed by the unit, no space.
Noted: 197.5V
